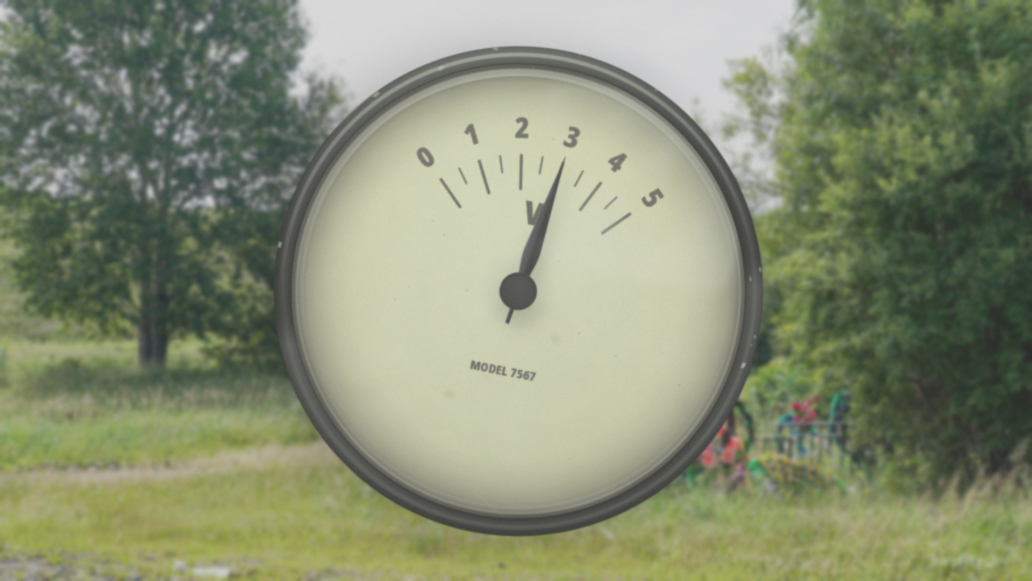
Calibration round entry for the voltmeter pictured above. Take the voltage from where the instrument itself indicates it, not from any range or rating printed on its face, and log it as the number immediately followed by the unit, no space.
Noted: 3V
